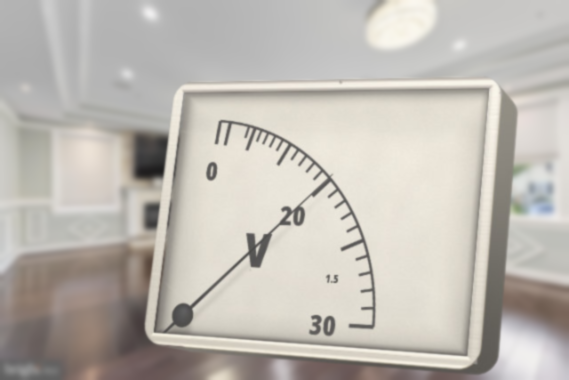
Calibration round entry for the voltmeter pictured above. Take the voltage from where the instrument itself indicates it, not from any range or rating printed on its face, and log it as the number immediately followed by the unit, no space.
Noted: 20V
